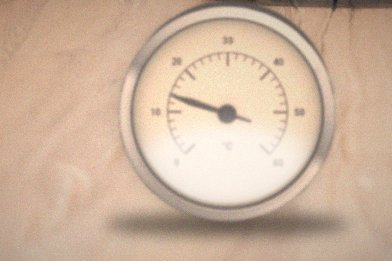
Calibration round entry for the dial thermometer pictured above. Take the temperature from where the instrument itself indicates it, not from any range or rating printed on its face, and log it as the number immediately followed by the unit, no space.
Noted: 14°C
